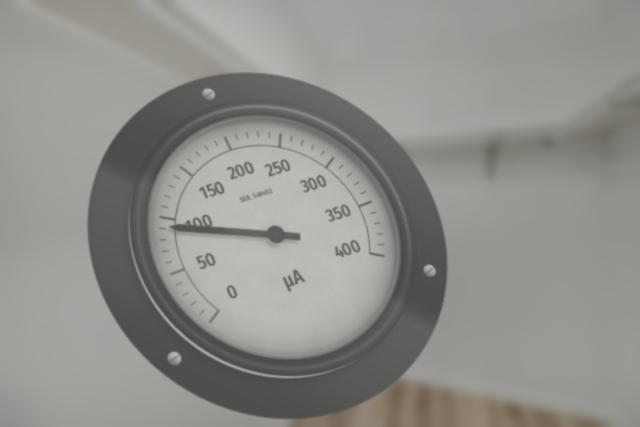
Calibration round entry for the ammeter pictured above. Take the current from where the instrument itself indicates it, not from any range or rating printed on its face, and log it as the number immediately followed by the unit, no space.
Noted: 90µA
